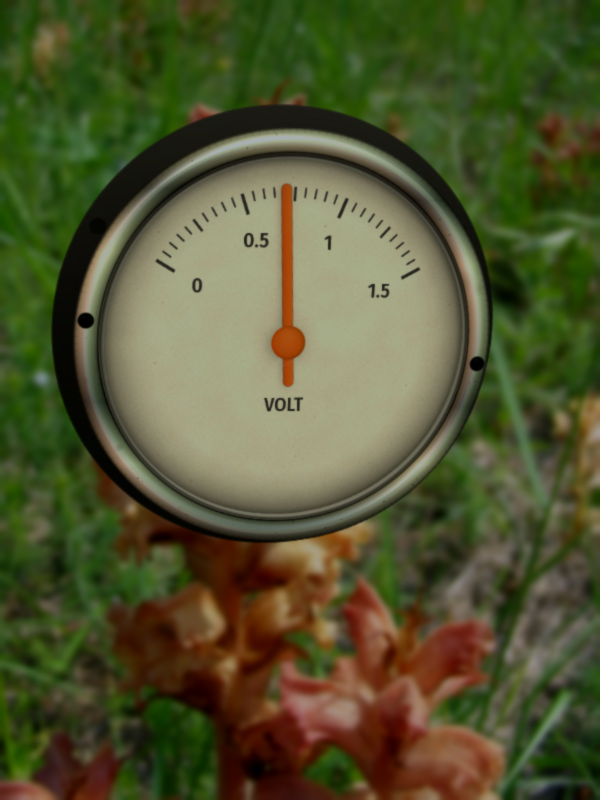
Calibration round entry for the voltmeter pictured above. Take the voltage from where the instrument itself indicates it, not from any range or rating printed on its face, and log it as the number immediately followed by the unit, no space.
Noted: 0.7V
